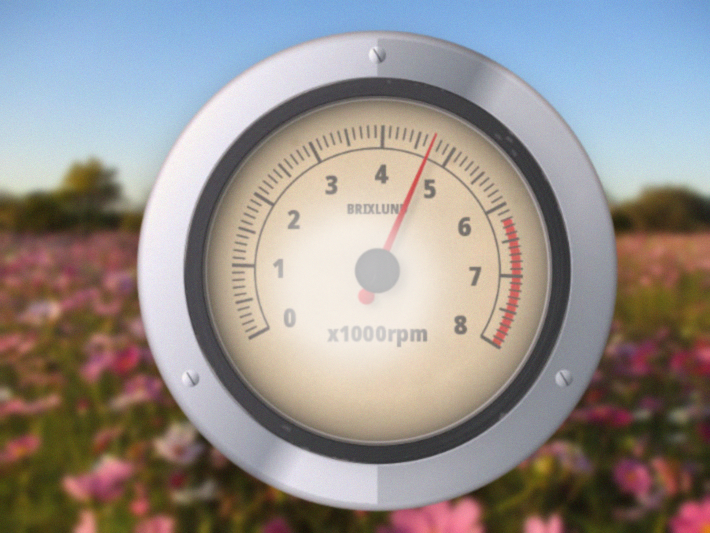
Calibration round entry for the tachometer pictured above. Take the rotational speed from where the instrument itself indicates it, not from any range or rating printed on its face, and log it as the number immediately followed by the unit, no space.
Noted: 4700rpm
